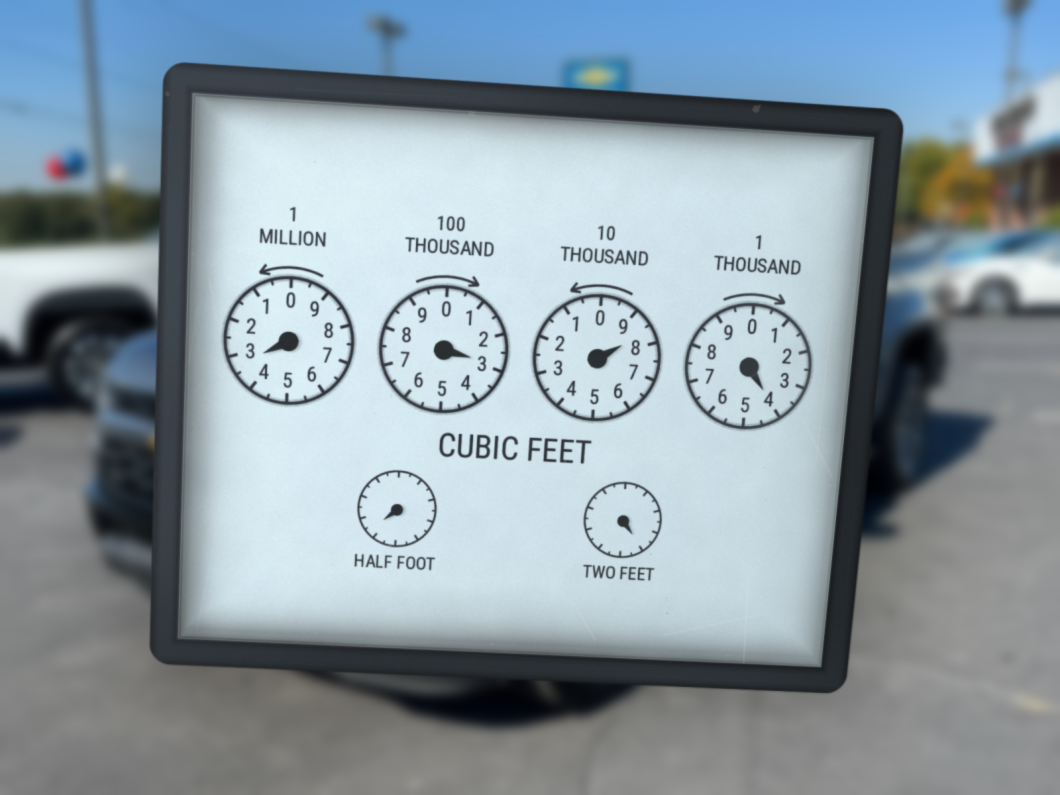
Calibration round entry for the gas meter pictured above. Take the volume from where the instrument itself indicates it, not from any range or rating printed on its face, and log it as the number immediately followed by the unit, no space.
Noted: 328400ft³
